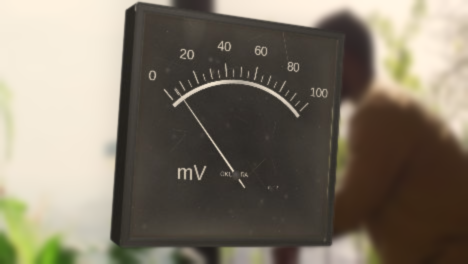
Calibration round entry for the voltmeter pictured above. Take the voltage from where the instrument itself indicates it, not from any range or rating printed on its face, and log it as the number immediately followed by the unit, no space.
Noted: 5mV
